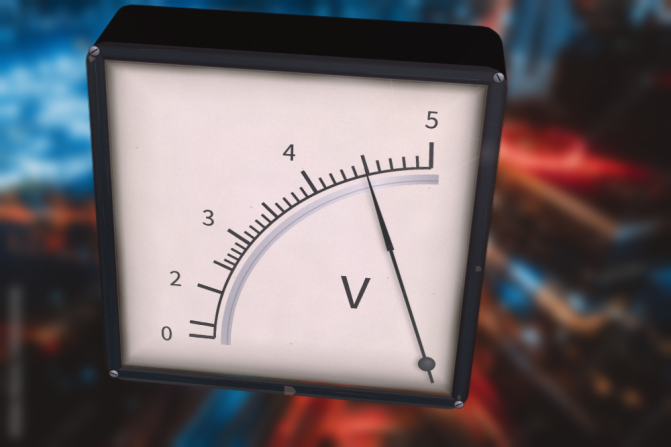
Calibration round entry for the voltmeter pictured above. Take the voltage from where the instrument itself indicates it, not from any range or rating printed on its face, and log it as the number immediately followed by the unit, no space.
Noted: 4.5V
